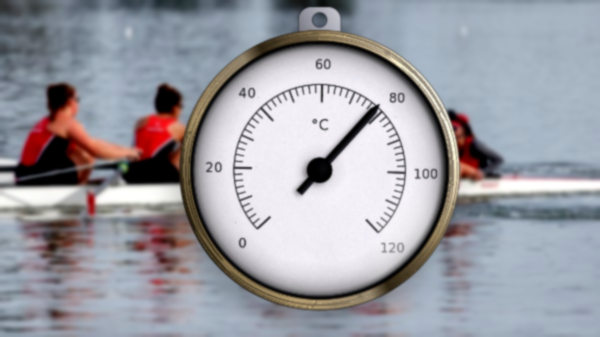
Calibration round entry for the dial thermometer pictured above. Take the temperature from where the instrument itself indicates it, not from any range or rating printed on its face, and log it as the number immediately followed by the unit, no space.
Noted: 78°C
